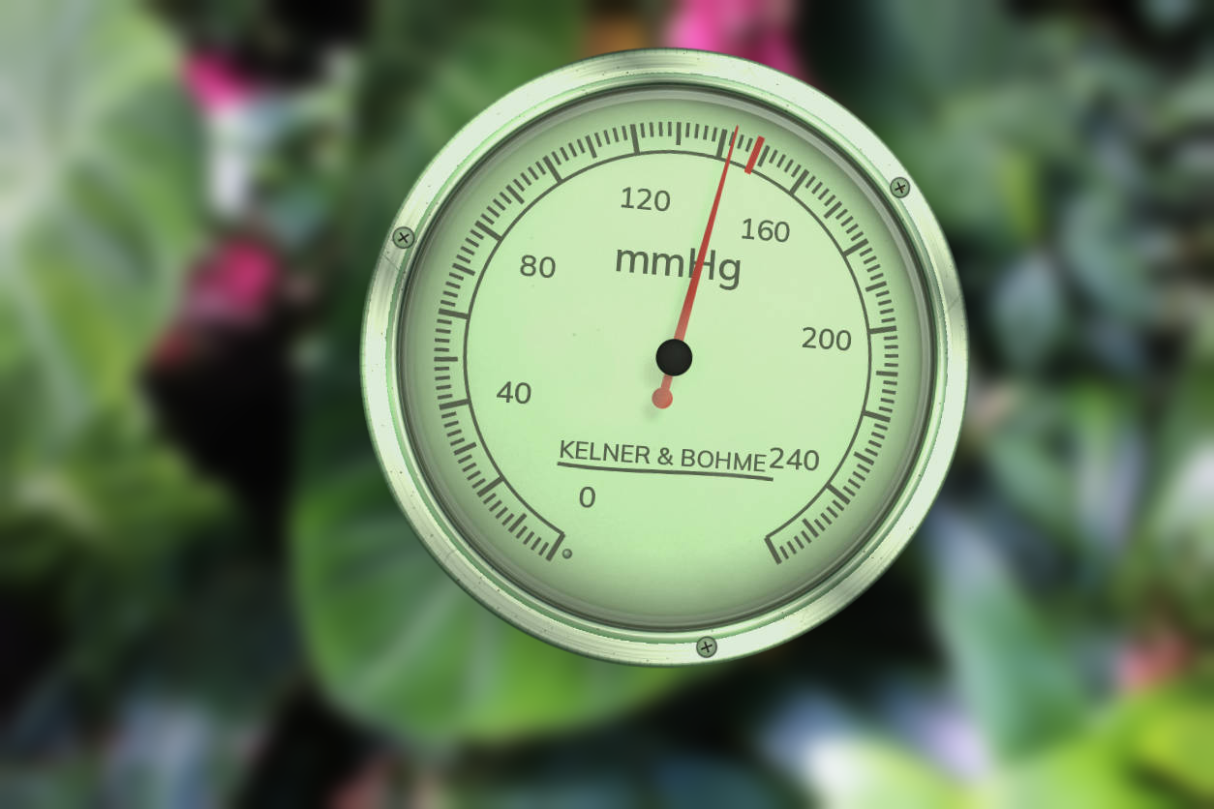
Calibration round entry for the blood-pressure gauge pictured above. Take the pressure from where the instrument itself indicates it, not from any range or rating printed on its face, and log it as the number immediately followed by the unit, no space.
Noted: 142mmHg
